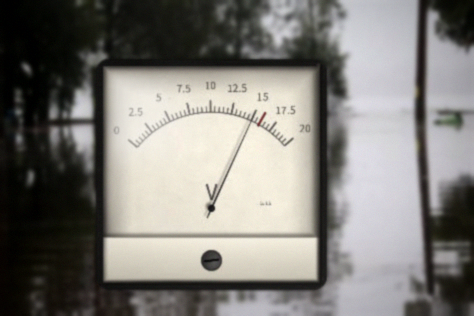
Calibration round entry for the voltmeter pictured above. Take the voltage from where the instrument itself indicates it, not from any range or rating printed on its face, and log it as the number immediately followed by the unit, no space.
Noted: 15V
